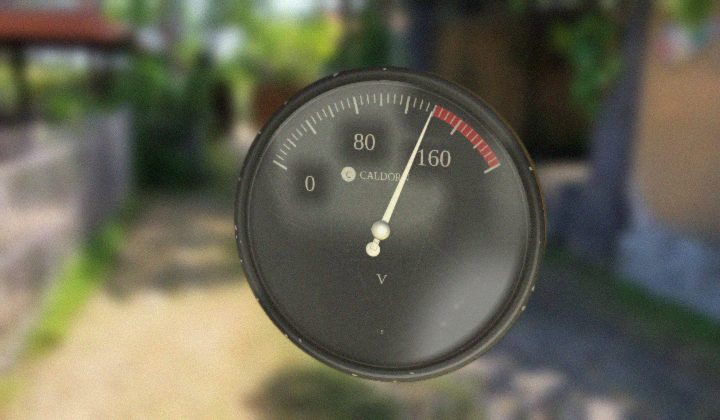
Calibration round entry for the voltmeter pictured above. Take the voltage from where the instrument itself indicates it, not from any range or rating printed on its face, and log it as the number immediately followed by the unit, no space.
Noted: 140V
